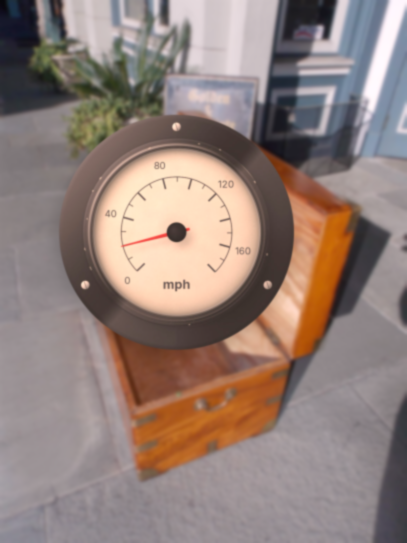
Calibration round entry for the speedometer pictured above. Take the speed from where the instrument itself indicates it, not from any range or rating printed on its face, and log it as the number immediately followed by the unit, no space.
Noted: 20mph
